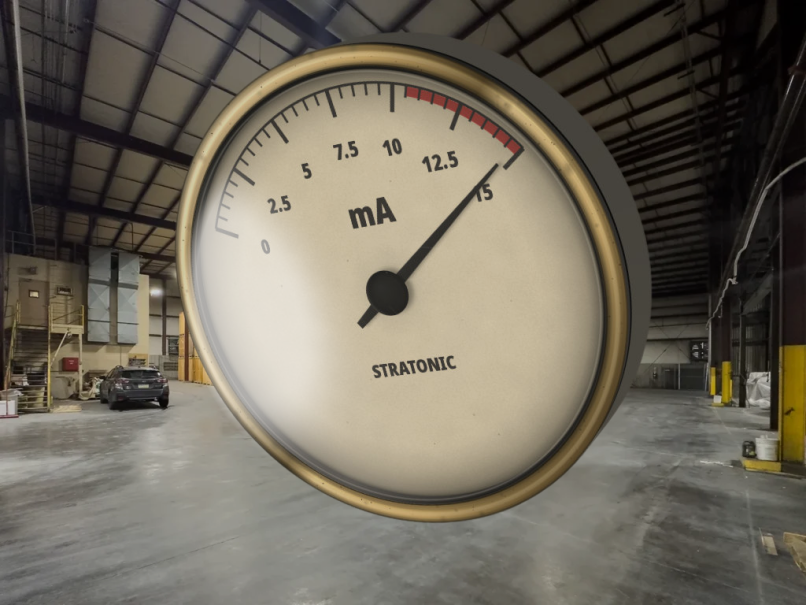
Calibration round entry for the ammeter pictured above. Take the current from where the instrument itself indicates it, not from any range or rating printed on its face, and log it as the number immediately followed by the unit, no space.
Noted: 14.75mA
